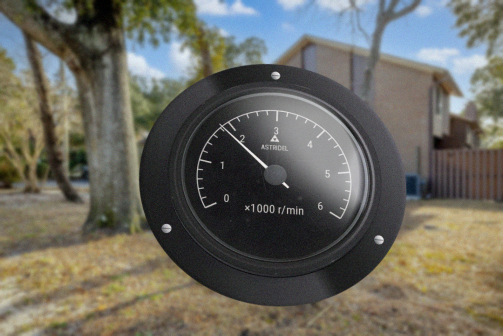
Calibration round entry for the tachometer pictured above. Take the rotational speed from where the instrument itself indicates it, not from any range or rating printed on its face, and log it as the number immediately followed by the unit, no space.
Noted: 1800rpm
